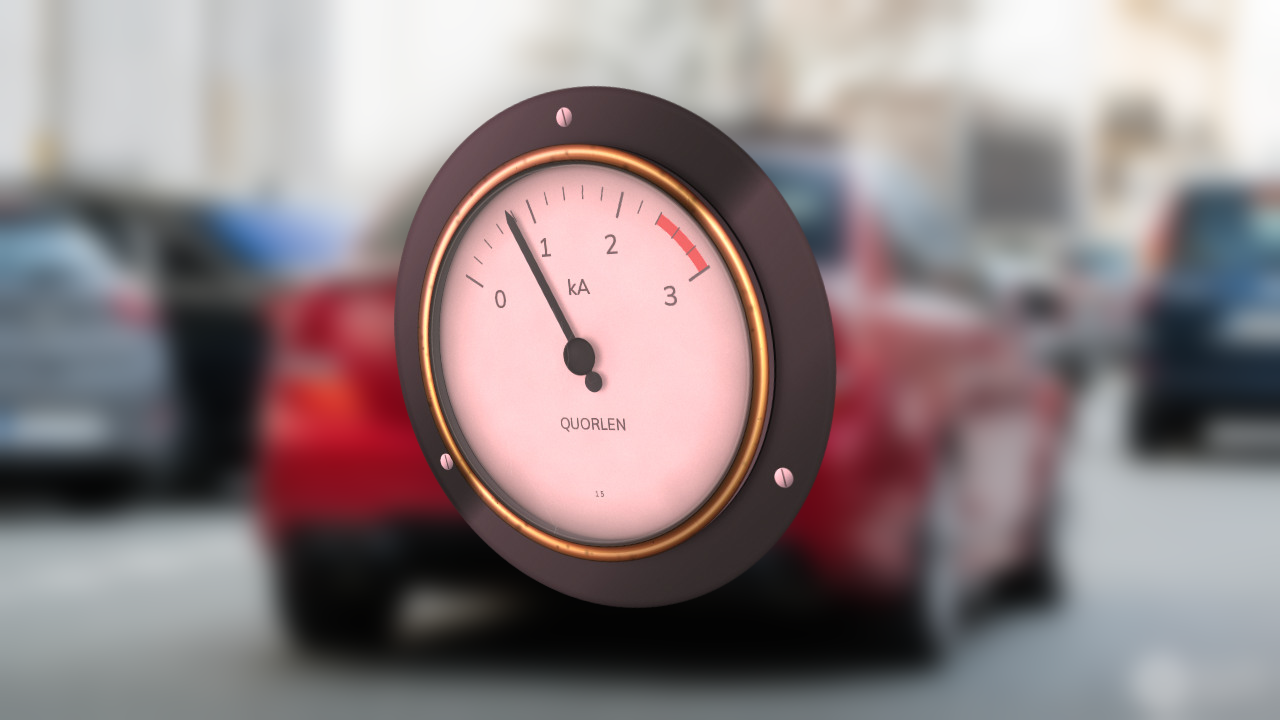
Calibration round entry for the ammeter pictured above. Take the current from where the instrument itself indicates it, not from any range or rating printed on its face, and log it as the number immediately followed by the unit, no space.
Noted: 0.8kA
